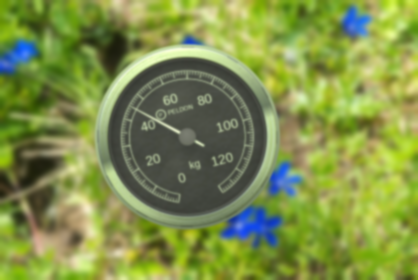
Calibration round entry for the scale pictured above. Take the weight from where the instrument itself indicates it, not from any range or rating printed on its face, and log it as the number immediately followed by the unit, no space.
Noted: 45kg
